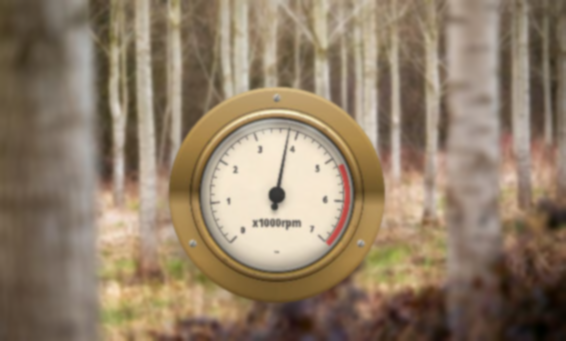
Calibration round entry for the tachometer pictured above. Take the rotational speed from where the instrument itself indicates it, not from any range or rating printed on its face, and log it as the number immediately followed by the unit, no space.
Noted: 3800rpm
